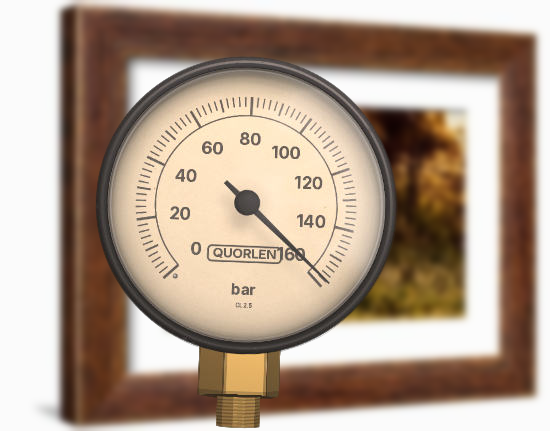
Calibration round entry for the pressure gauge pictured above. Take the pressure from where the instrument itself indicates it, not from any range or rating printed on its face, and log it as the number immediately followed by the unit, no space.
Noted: 158bar
